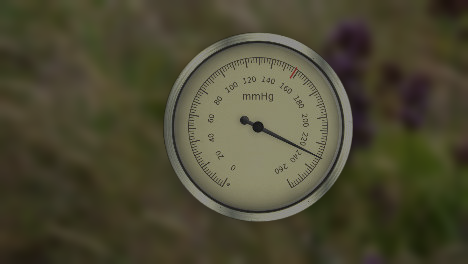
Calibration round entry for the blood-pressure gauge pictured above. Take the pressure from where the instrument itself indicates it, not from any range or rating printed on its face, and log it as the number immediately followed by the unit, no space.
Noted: 230mmHg
